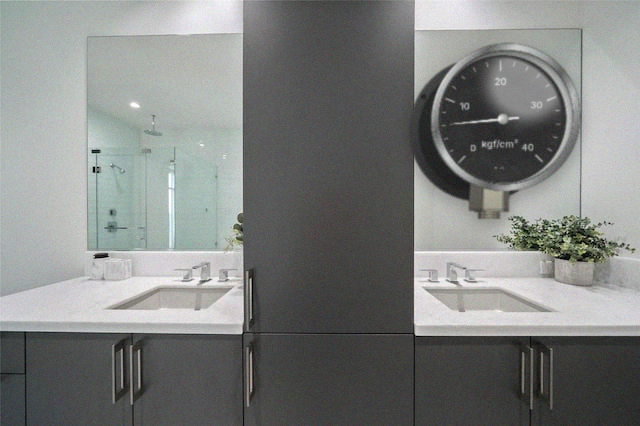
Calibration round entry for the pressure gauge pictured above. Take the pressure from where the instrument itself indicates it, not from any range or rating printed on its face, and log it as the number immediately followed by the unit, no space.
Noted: 6kg/cm²
